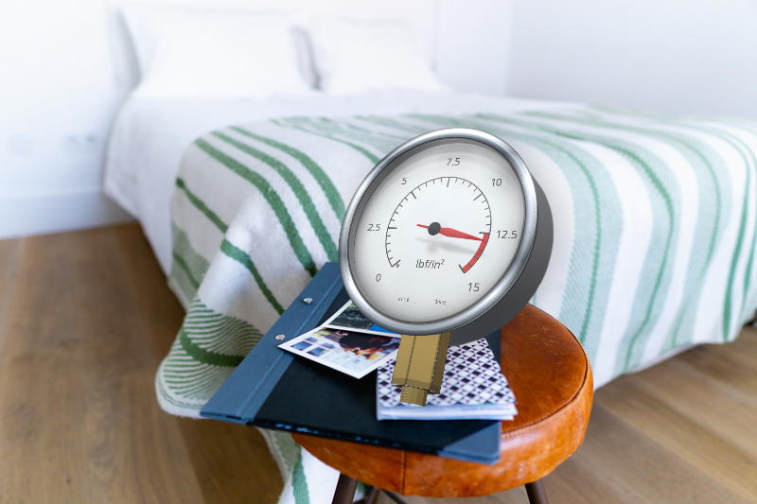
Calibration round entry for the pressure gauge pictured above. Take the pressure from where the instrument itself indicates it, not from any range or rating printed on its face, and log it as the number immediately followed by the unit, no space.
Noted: 13psi
